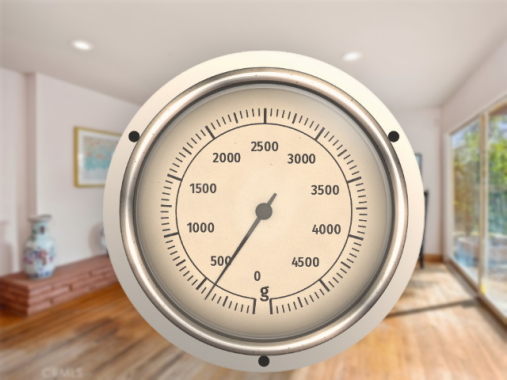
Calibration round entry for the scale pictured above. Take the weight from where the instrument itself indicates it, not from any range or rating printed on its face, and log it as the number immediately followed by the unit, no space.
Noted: 400g
